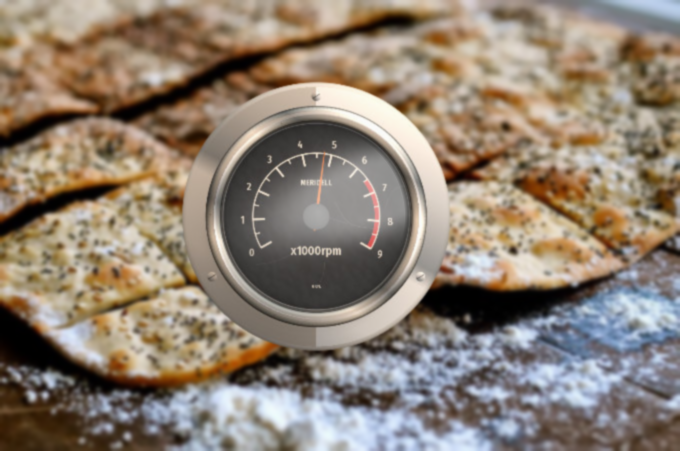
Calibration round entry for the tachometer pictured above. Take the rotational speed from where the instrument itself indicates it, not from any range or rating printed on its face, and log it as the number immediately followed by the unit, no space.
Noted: 4750rpm
